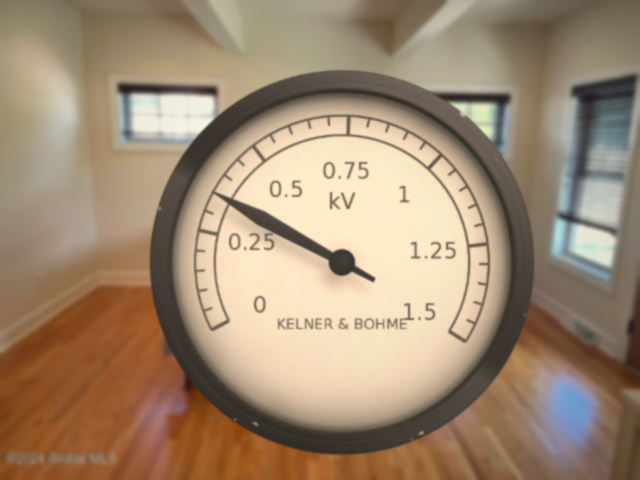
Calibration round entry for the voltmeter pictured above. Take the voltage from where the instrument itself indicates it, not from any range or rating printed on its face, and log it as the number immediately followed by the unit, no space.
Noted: 0.35kV
